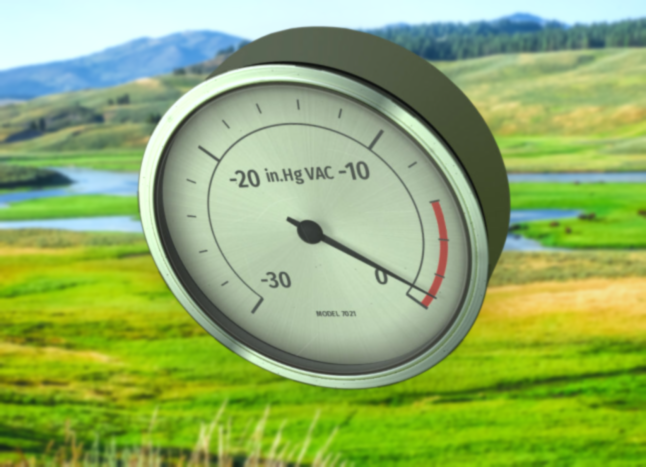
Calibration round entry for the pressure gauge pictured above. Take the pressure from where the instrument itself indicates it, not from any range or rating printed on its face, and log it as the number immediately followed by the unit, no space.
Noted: -1inHg
